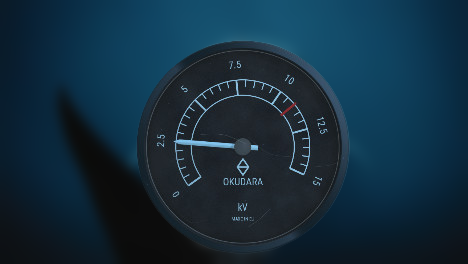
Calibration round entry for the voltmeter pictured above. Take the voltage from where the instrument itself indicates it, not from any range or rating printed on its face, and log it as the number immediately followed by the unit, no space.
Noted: 2.5kV
